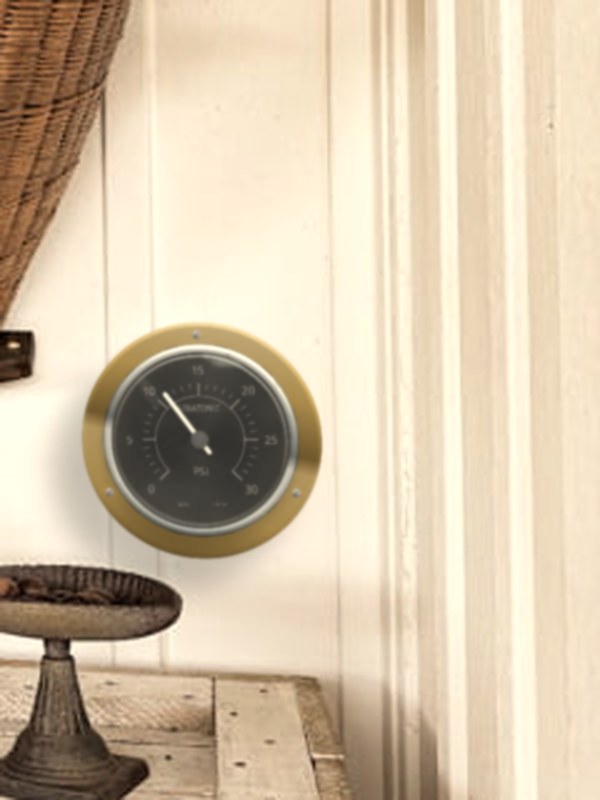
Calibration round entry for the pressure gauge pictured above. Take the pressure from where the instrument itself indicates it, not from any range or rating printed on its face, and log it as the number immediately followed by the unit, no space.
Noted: 11psi
